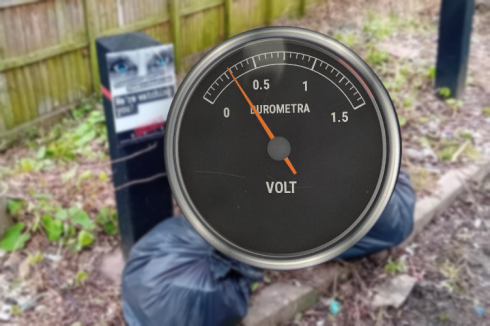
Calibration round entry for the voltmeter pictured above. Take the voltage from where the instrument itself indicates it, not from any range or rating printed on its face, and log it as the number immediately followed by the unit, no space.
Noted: 0.3V
